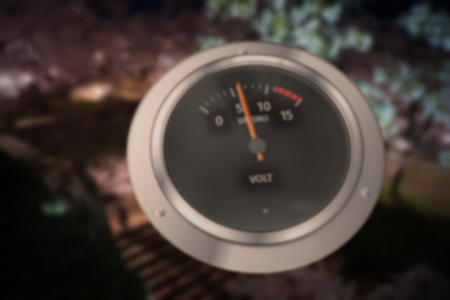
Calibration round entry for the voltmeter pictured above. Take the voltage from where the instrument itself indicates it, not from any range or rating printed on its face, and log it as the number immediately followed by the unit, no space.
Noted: 6V
